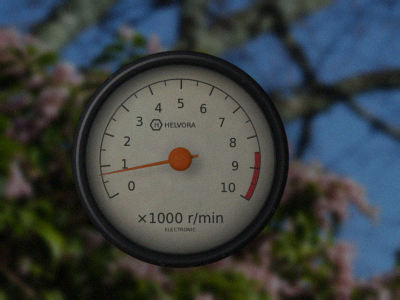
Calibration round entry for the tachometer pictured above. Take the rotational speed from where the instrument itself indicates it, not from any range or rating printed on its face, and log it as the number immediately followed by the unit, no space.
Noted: 750rpm
